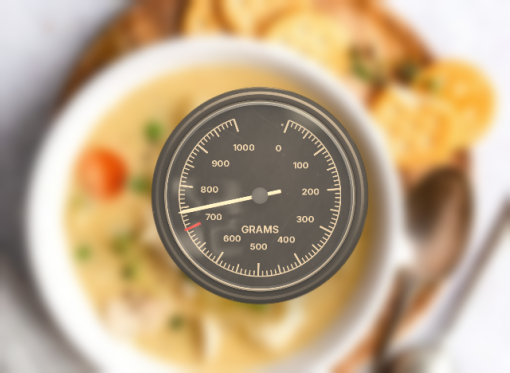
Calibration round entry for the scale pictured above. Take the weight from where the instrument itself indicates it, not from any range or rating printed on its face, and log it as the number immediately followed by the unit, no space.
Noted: 740g
